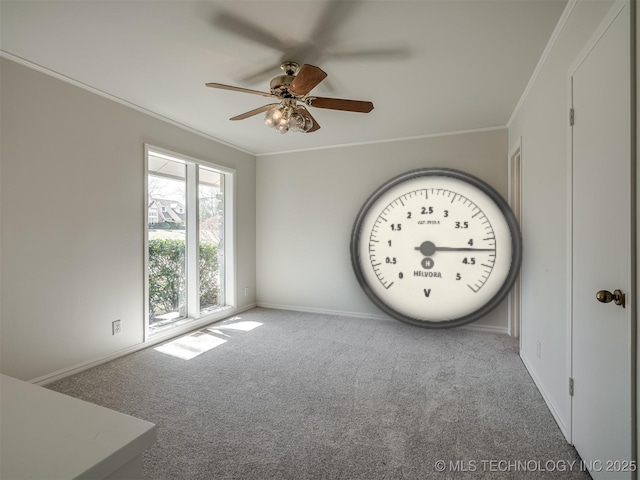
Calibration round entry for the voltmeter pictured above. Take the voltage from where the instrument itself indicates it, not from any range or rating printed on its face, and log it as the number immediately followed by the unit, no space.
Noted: 4.2V
